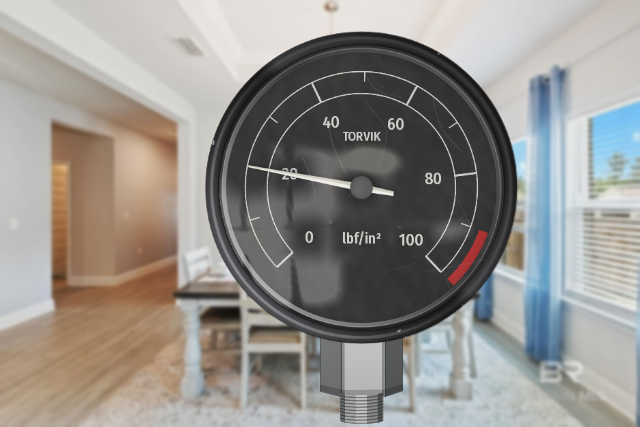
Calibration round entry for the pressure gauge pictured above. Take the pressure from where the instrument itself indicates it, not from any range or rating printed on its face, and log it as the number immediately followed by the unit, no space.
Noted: 20psi
